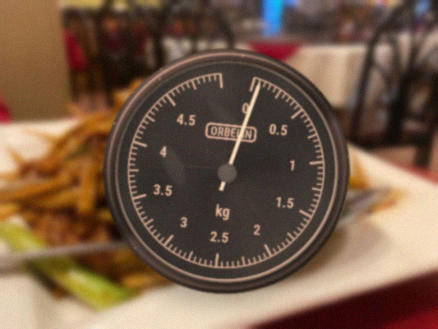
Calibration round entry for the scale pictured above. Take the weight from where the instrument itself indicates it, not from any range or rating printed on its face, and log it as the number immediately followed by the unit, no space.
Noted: 0.05kg
